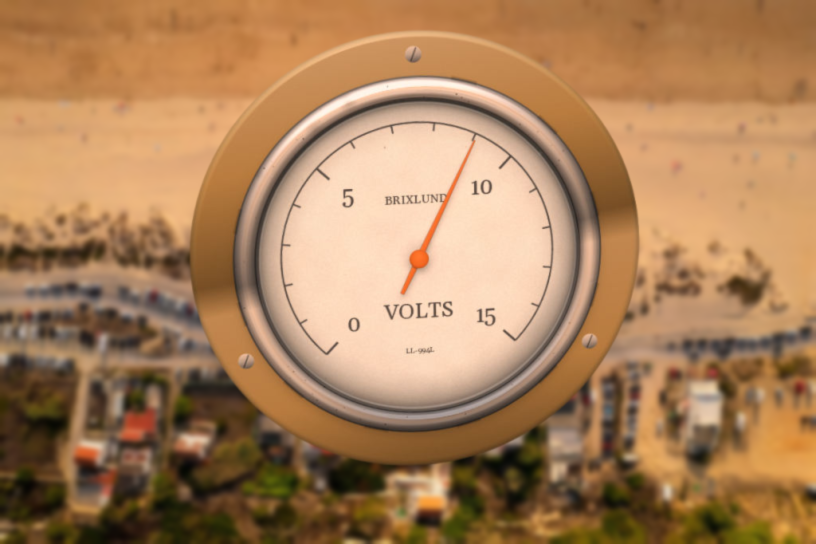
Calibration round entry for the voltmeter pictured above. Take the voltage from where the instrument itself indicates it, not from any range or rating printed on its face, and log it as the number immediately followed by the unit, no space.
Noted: 9V
